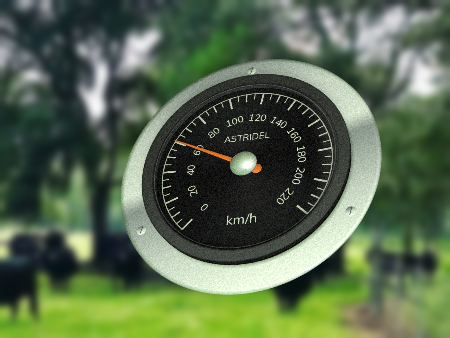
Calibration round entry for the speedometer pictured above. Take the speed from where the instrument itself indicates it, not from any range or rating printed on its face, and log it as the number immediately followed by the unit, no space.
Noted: 60km/h
